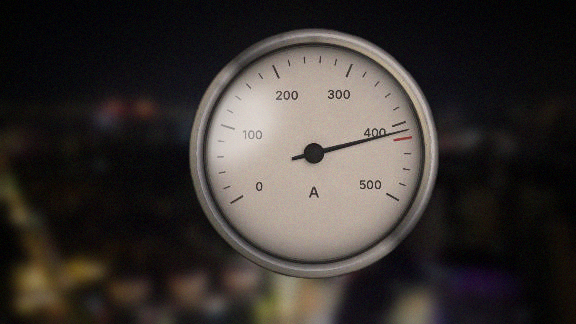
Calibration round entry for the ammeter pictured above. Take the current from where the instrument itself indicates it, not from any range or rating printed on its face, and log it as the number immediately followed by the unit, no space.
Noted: 410A
